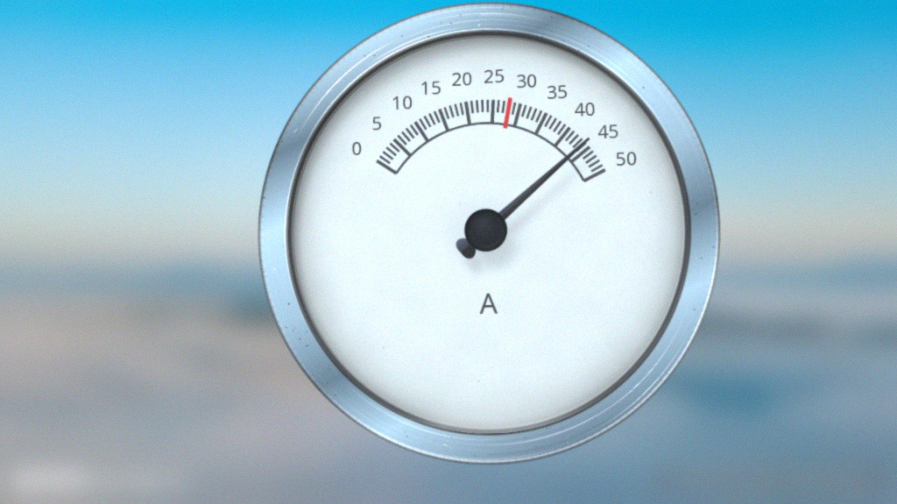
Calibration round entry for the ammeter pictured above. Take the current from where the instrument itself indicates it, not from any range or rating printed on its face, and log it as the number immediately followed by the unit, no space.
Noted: 44A
